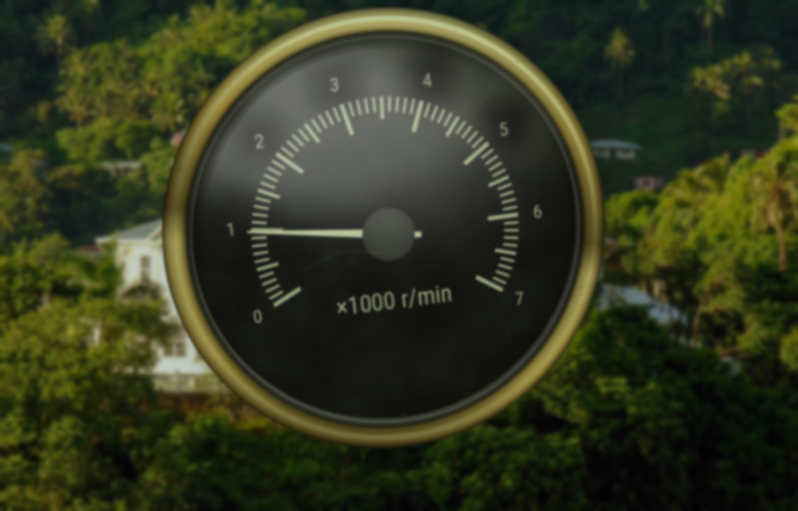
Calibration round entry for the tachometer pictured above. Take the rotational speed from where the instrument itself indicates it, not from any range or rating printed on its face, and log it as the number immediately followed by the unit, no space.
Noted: 1000rpm
